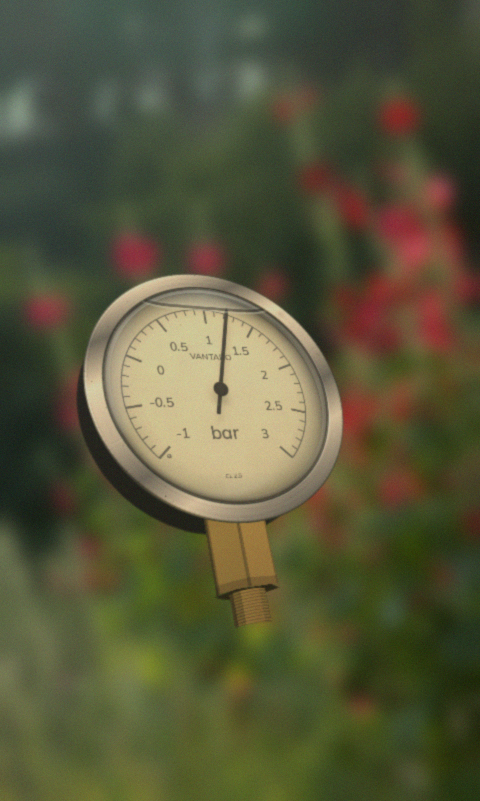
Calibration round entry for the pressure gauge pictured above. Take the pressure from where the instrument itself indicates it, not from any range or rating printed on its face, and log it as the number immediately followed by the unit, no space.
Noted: 1.2bar
